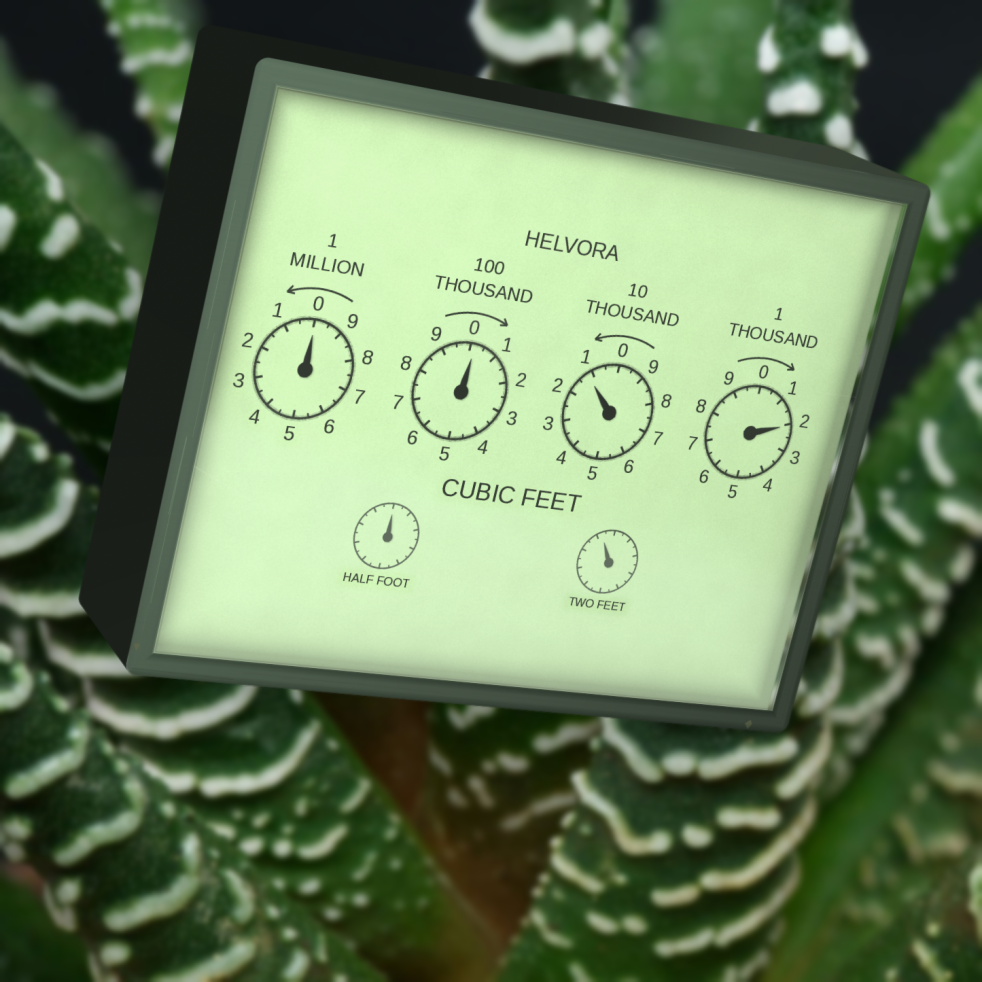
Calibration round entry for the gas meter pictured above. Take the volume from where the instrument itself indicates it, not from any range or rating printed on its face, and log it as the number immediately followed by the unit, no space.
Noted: 1200ft³
